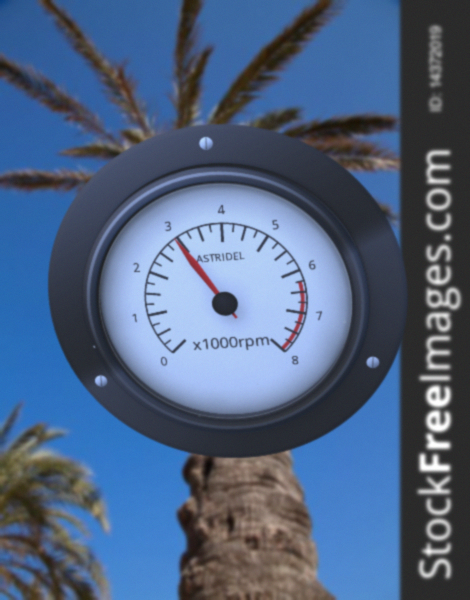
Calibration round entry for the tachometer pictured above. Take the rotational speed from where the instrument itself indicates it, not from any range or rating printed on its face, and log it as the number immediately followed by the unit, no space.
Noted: 3000rpm
